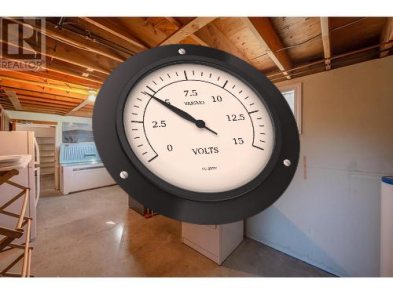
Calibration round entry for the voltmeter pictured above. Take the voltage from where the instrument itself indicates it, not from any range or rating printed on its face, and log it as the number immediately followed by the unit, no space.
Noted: 4.5V
